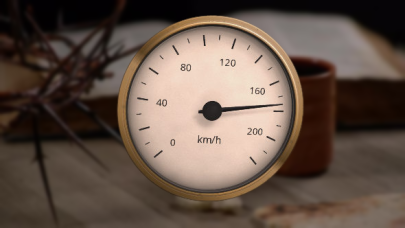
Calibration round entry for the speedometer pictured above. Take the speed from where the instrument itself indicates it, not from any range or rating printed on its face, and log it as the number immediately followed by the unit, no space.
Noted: 175km/h
